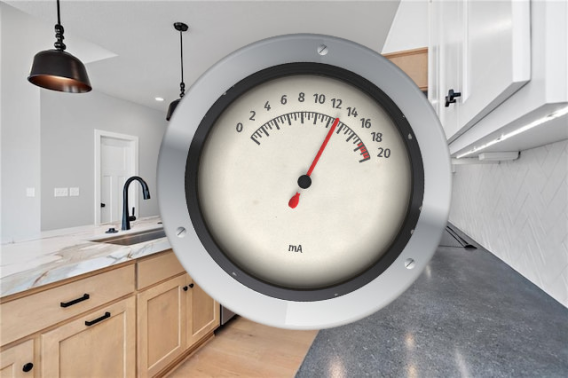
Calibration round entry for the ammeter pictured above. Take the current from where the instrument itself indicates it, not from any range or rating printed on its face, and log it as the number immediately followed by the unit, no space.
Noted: 13mA
